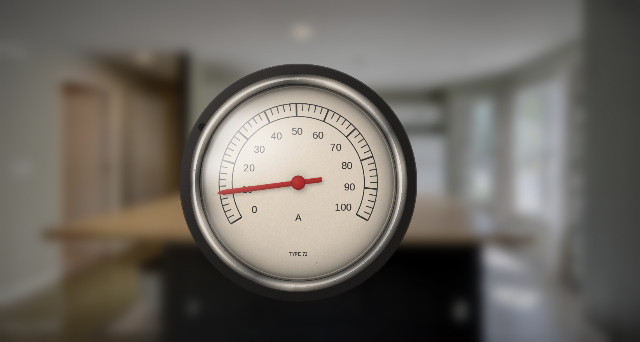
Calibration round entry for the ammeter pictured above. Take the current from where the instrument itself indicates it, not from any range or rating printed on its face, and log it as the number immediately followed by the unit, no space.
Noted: 10A
